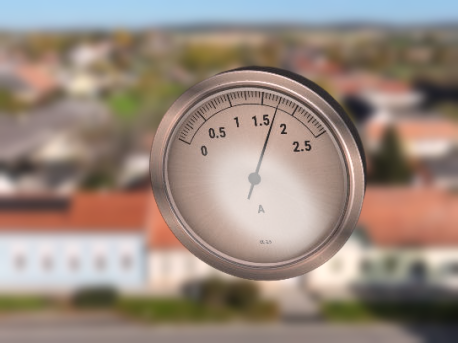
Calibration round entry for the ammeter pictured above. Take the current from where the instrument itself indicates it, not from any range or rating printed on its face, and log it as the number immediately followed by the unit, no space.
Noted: 1.75A
